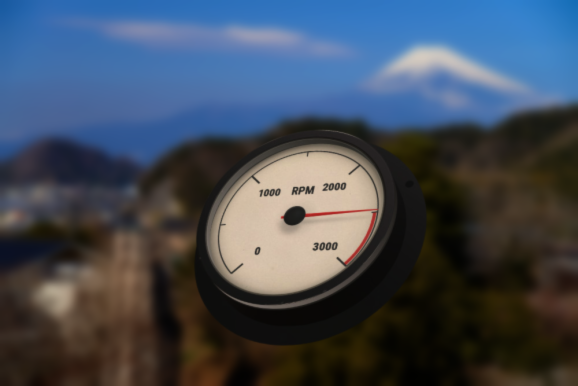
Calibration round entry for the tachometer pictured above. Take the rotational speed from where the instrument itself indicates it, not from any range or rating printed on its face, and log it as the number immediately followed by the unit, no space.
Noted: 2500rpm
